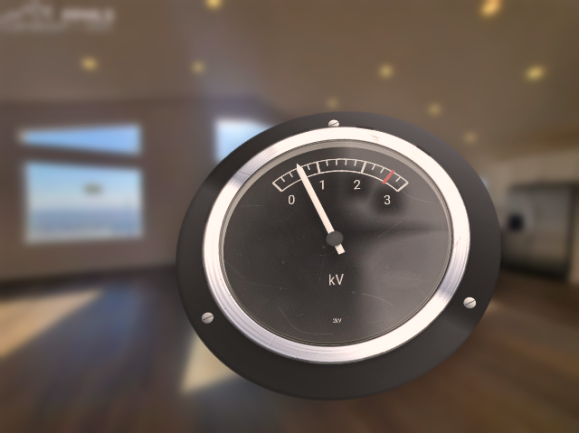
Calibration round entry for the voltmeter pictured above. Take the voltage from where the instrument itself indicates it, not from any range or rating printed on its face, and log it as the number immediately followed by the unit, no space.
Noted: 0.6kV
